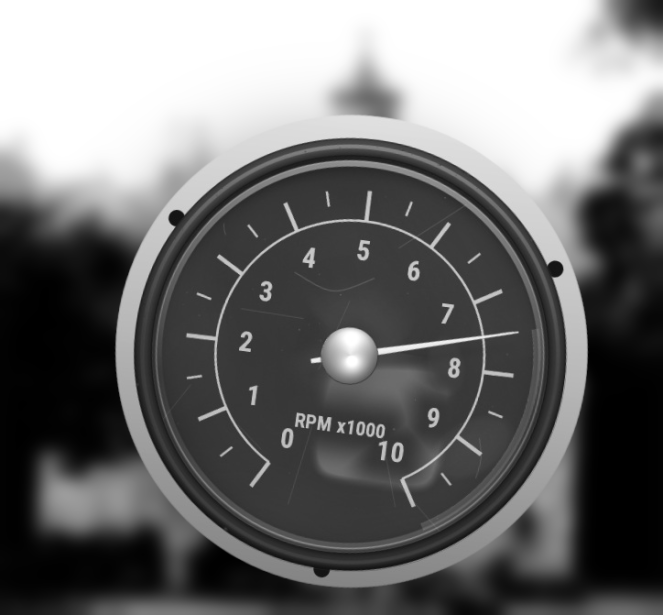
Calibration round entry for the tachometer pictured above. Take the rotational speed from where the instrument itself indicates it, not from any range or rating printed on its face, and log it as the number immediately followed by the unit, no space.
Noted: 7500rpm
